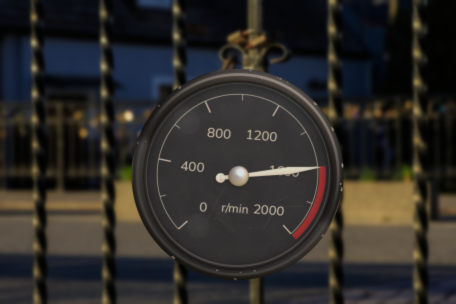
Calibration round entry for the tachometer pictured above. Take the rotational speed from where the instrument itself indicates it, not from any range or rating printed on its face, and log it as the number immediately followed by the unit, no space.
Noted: 1600rpm
